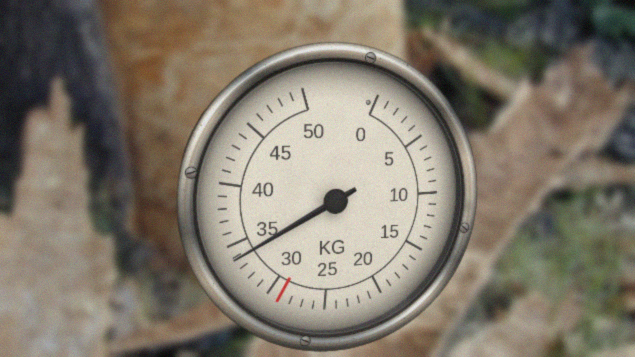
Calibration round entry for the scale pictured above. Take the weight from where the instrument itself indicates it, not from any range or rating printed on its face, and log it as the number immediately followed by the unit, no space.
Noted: 34kg
